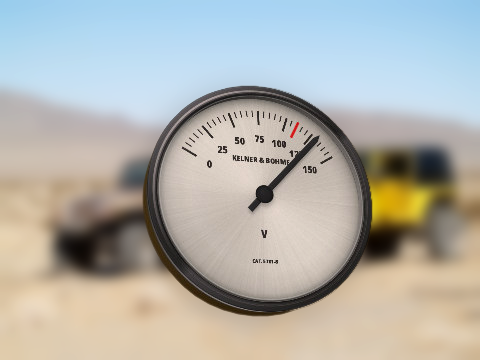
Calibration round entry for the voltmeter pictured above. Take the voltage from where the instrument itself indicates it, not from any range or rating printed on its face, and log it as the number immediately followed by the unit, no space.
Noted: 130V
